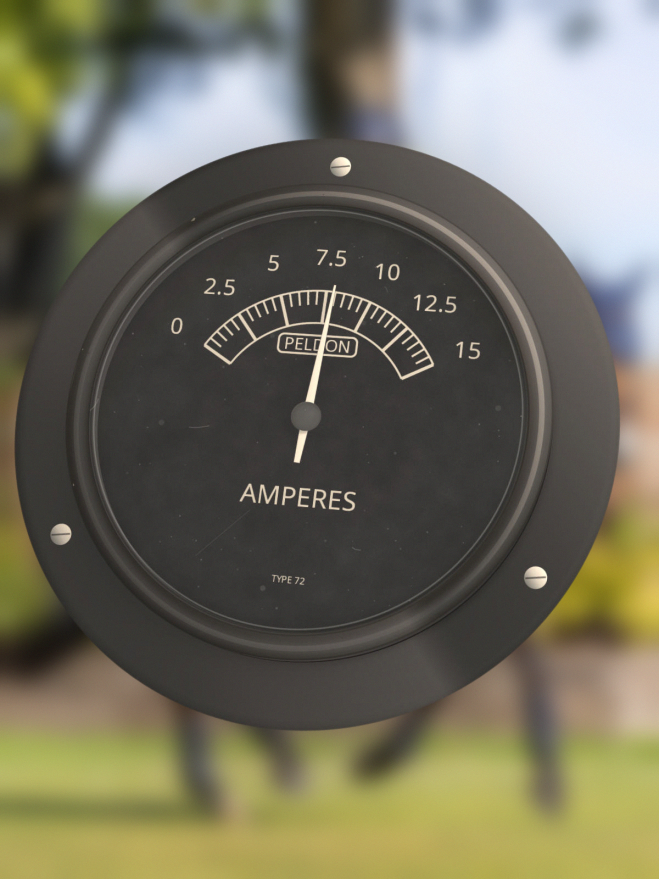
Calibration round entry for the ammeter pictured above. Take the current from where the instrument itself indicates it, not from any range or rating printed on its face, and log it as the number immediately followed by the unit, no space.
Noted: 8A
